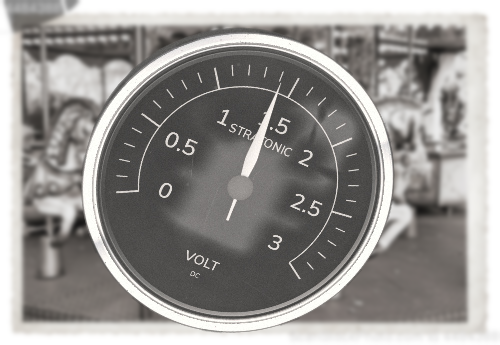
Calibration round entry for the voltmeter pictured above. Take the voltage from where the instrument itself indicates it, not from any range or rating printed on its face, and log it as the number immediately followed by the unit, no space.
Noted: 1.4V
